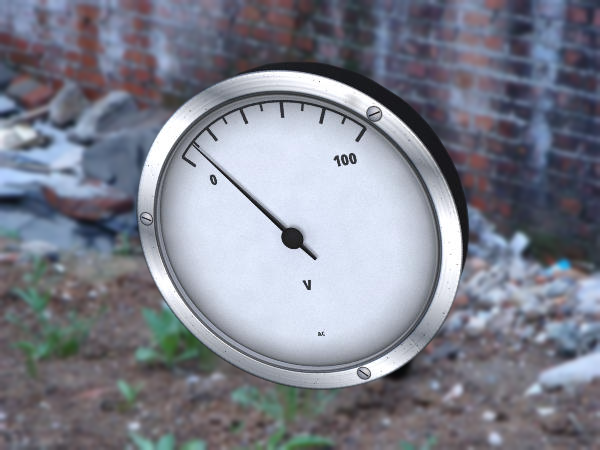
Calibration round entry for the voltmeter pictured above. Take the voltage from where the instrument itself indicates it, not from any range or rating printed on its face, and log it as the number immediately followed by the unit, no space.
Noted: 10V
